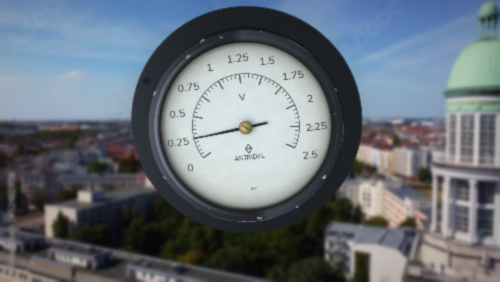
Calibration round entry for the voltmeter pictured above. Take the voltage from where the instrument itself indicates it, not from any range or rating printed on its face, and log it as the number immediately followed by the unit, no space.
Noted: 0.25V
